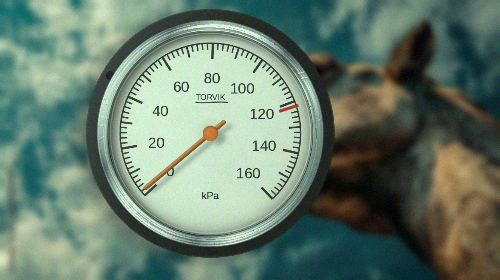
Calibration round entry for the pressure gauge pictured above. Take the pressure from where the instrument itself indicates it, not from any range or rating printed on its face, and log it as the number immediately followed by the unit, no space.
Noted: 2kPa
